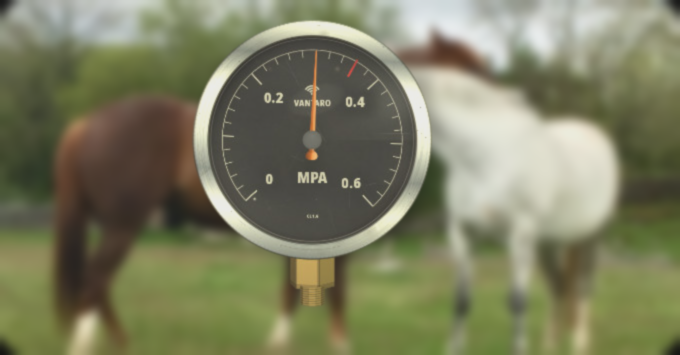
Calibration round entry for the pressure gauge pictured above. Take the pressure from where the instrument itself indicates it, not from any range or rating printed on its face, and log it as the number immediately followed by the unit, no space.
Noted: 0.3MPa
